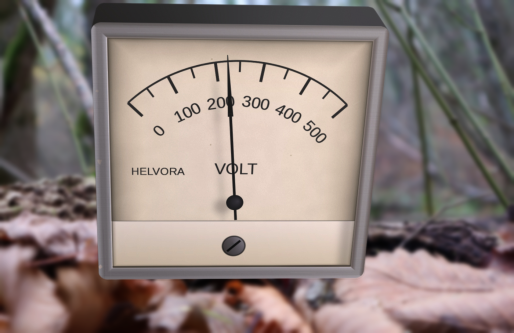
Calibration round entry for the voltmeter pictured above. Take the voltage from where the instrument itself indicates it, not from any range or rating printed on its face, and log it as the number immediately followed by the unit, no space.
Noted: 225V
